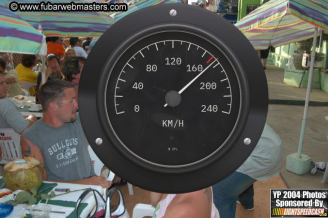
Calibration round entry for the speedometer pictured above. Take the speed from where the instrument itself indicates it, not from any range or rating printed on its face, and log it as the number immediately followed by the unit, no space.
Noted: 175km/h
